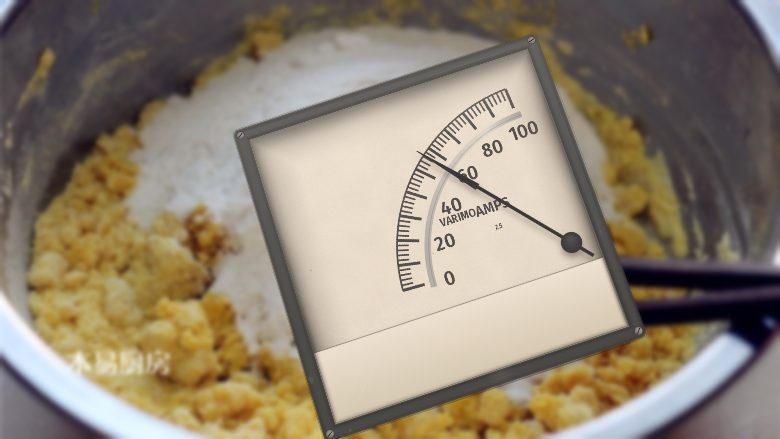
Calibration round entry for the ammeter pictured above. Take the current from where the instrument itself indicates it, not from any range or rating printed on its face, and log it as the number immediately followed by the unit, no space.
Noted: 56A
